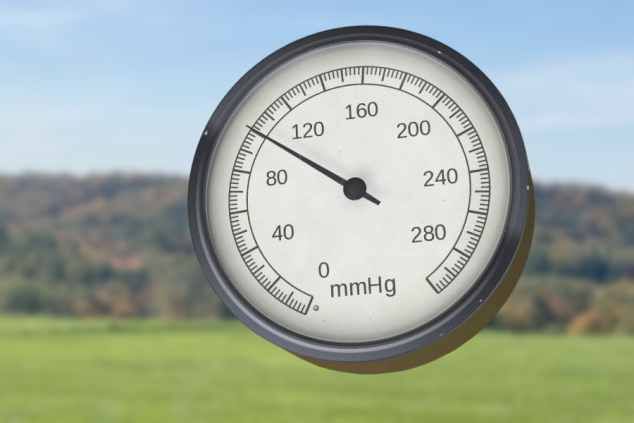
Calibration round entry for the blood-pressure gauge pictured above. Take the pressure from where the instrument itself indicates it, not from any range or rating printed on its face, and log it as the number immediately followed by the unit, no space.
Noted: 100mmHg
